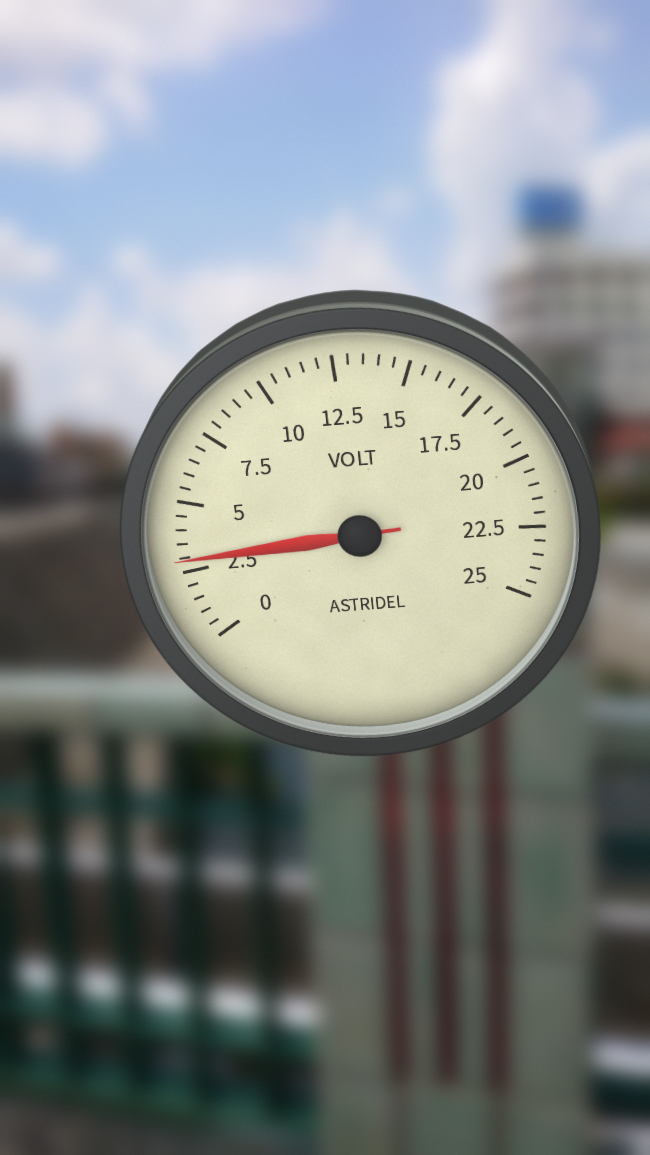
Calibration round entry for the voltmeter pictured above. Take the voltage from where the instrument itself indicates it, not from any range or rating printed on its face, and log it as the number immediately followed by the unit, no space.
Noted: 3V
